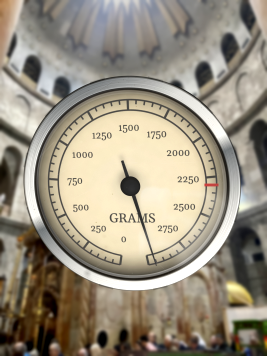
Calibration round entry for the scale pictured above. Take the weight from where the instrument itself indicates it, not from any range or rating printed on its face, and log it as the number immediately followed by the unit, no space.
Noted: 2950g
